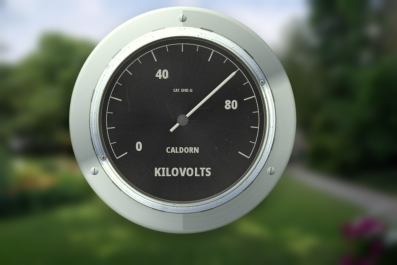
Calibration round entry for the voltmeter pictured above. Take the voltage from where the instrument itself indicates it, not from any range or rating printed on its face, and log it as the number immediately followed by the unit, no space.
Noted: 70kV
